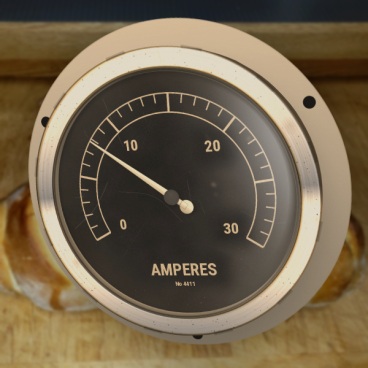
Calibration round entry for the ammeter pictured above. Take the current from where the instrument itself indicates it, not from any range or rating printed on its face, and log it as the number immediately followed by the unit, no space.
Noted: 8A
